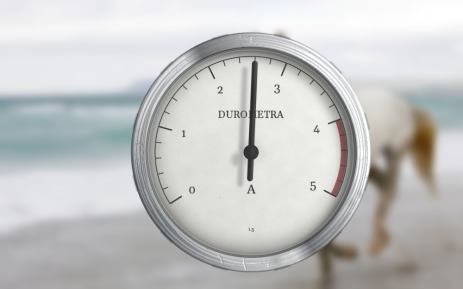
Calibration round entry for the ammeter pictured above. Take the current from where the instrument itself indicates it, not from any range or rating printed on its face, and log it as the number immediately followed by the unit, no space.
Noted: 2.6A
